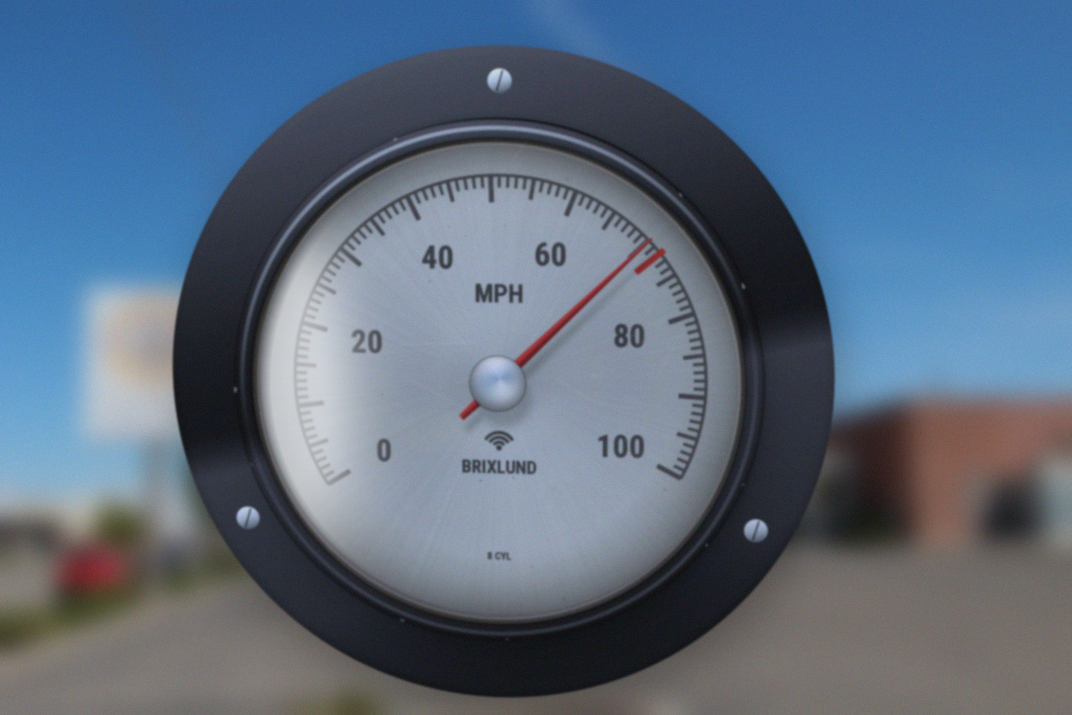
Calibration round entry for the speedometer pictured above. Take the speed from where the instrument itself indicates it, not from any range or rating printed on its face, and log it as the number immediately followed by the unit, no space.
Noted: 70mph
